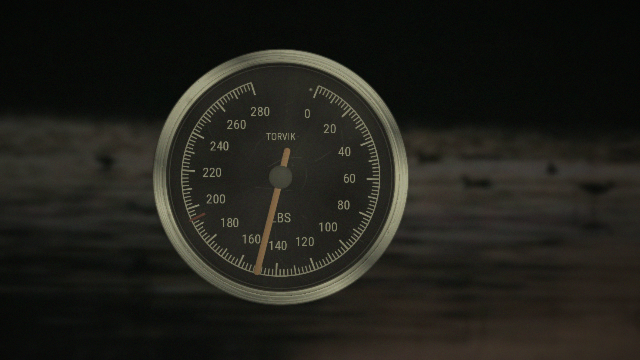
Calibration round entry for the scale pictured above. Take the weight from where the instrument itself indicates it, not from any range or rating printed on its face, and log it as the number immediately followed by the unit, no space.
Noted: 150lb
